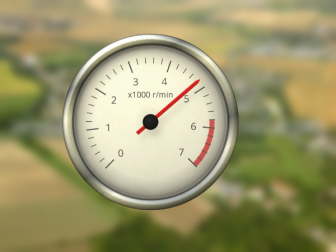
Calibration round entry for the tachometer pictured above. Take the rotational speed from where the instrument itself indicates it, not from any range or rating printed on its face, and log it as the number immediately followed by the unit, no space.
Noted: 4800rpm
